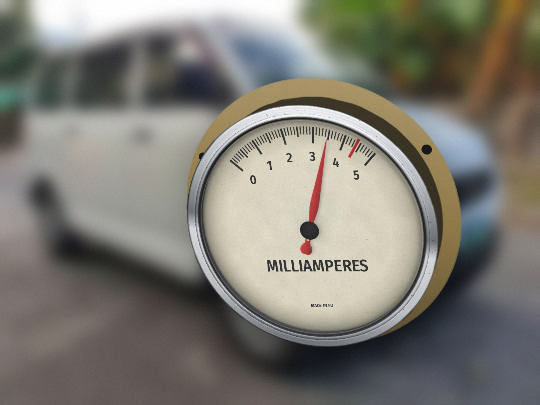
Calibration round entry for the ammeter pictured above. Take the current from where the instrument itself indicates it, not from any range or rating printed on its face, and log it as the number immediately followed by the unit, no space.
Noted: 3.5mA
